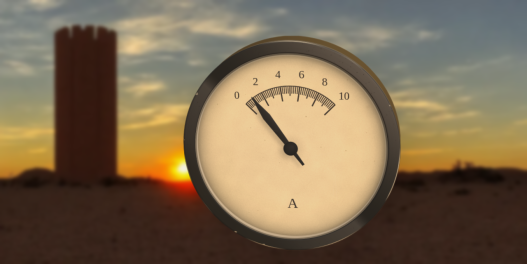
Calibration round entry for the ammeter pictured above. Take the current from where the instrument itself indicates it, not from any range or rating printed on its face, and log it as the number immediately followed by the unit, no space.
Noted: 1A
